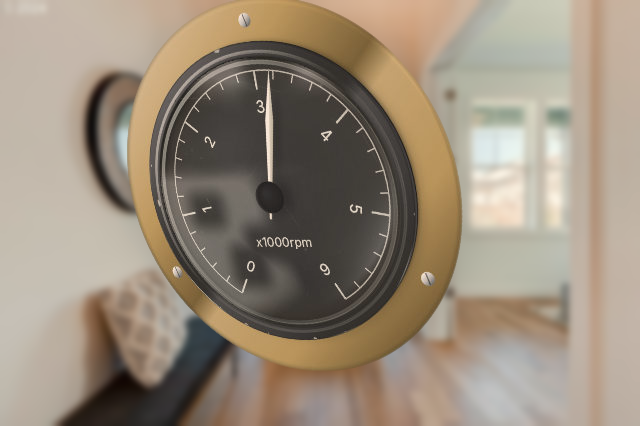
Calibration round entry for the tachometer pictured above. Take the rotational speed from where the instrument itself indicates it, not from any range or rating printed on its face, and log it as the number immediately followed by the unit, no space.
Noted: 3200rpm
